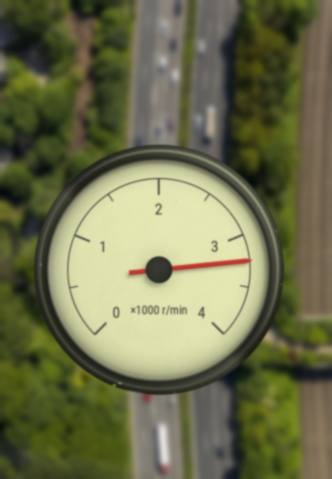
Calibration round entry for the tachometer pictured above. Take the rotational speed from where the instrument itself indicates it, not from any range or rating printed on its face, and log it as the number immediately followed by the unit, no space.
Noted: 3250rpm
